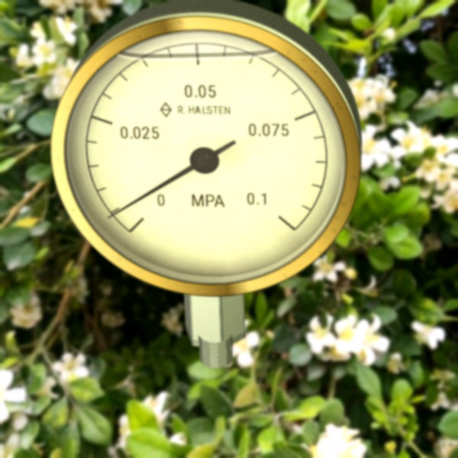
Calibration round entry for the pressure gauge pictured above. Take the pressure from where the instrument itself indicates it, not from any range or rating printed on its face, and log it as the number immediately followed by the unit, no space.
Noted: 0.005MPa
